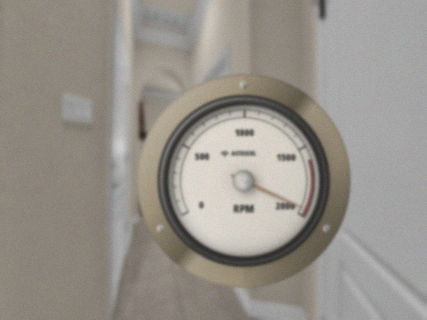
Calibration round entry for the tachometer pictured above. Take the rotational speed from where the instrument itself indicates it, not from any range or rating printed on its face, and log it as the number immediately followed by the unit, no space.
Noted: 1950rpm
